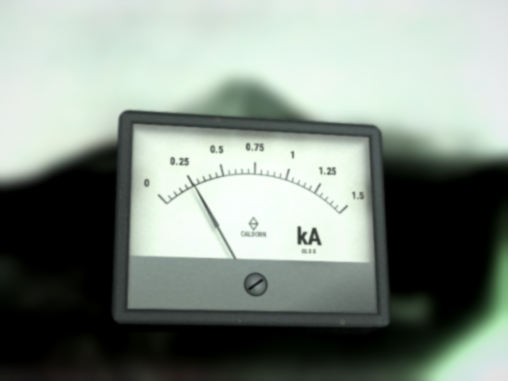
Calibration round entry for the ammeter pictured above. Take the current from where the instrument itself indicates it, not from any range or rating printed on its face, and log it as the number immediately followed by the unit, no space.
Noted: 0.25kA
